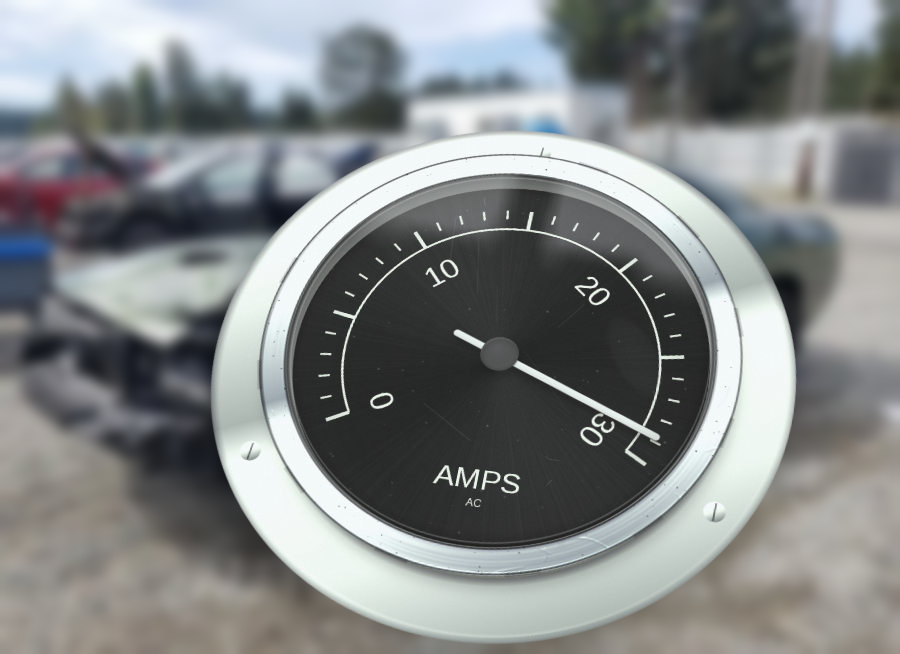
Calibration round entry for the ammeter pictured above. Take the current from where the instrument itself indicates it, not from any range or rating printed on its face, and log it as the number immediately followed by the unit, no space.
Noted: 29A
